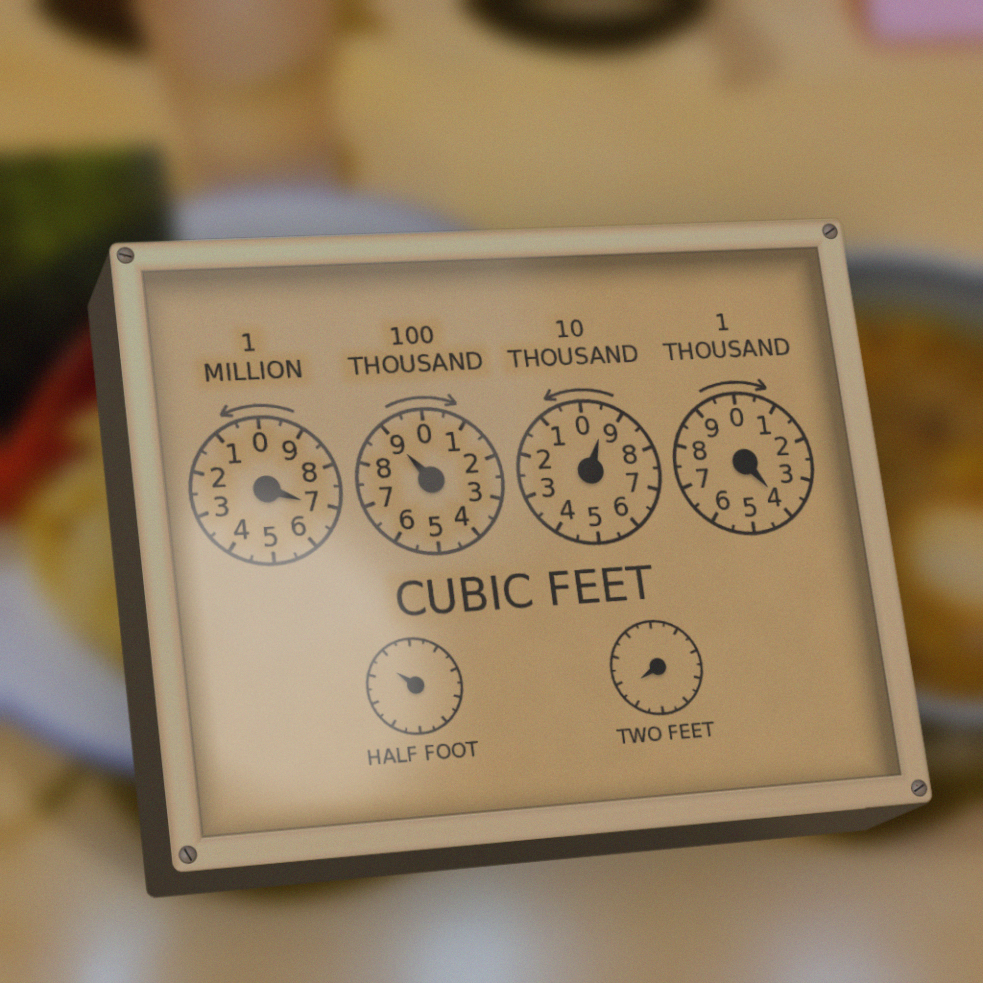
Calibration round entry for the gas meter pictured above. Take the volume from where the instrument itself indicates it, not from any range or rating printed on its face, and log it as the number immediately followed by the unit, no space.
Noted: 689400ft³
